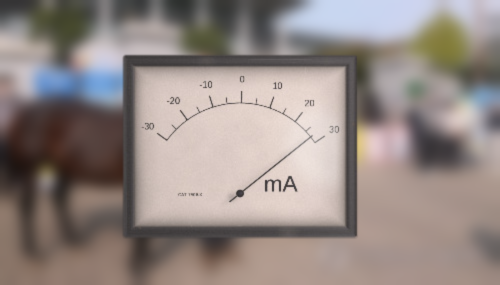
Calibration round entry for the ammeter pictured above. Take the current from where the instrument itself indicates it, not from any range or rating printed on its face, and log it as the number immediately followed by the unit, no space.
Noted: 27.5mA
